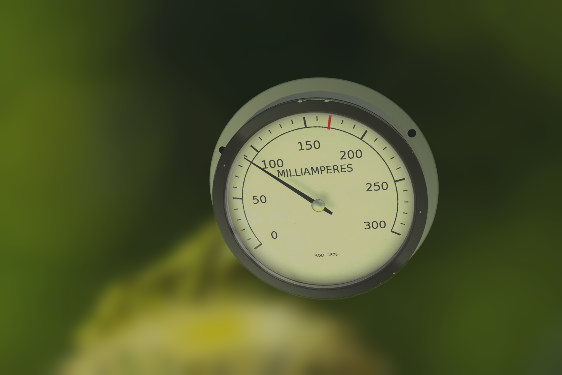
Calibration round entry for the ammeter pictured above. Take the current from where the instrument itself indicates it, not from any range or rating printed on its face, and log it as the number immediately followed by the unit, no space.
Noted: 90mA
